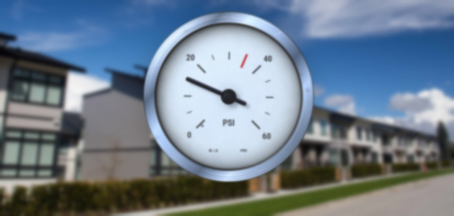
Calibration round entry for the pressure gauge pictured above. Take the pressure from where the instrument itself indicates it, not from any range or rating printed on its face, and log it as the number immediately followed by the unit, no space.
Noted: 15psi
